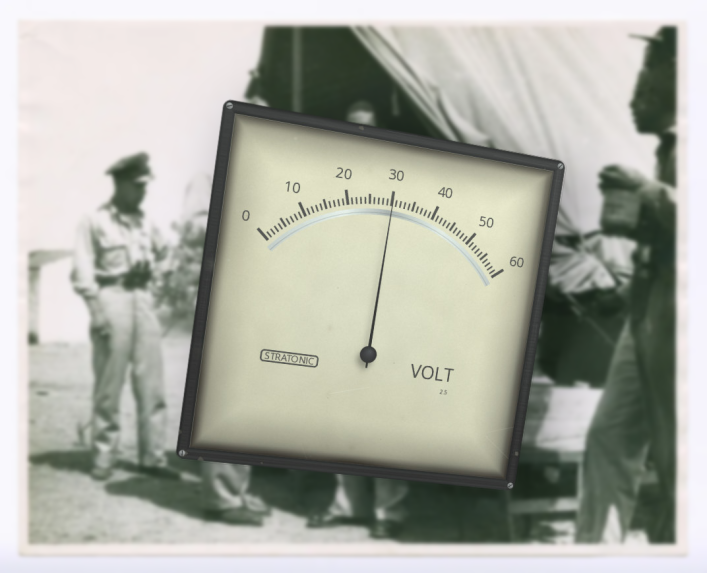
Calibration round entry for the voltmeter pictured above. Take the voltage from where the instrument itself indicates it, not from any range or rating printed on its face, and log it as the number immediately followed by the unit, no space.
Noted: 30V
